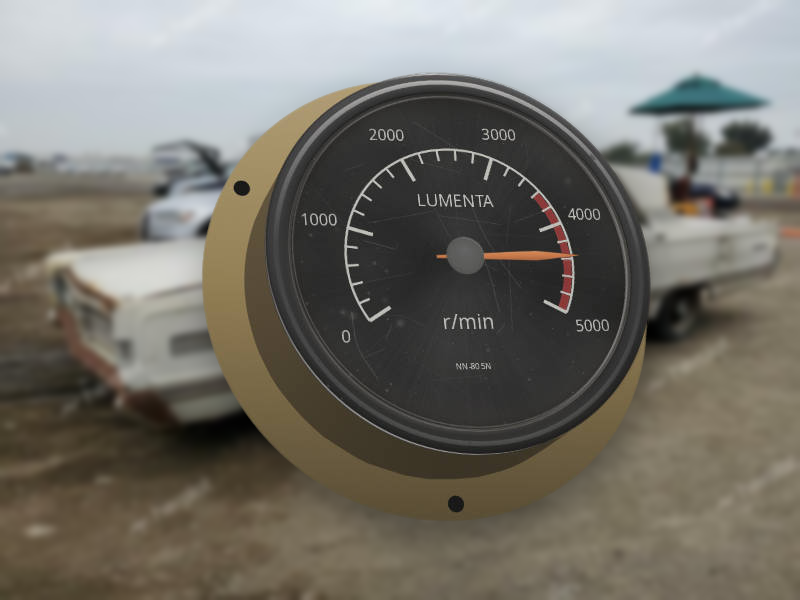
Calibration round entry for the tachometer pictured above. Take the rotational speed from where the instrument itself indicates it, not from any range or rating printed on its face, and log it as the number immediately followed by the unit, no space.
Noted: 4400rpm
